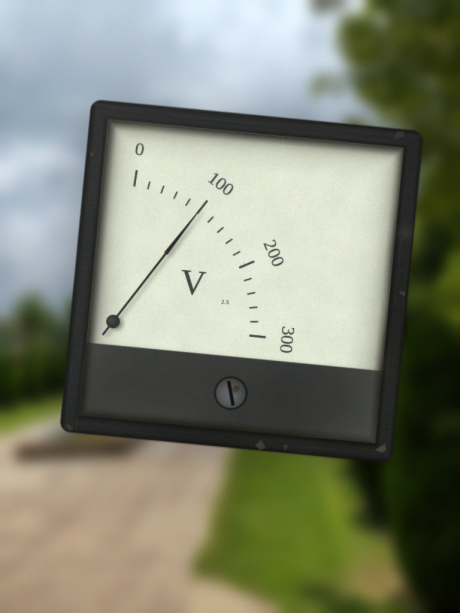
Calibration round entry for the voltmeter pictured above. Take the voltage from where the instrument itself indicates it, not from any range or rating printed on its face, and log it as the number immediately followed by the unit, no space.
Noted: 100V
